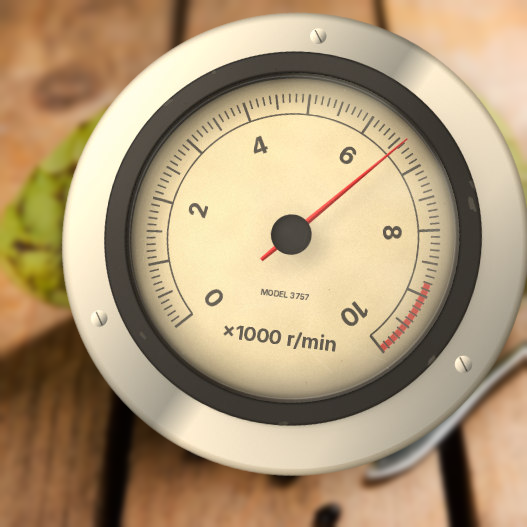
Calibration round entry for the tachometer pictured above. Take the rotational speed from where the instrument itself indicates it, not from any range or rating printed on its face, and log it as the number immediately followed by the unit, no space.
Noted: 6600rpm
